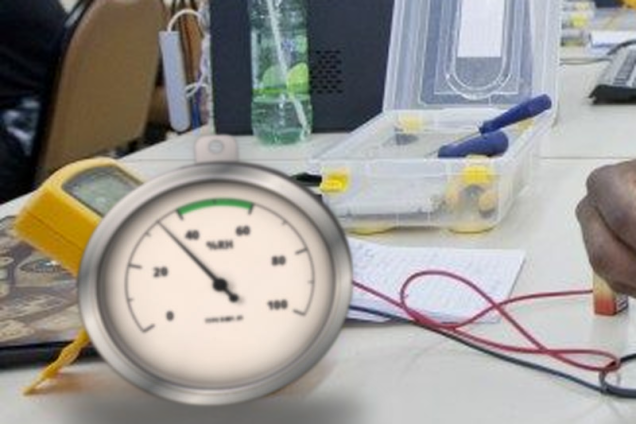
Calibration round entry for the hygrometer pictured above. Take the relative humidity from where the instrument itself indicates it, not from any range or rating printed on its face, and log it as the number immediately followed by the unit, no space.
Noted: 35%
